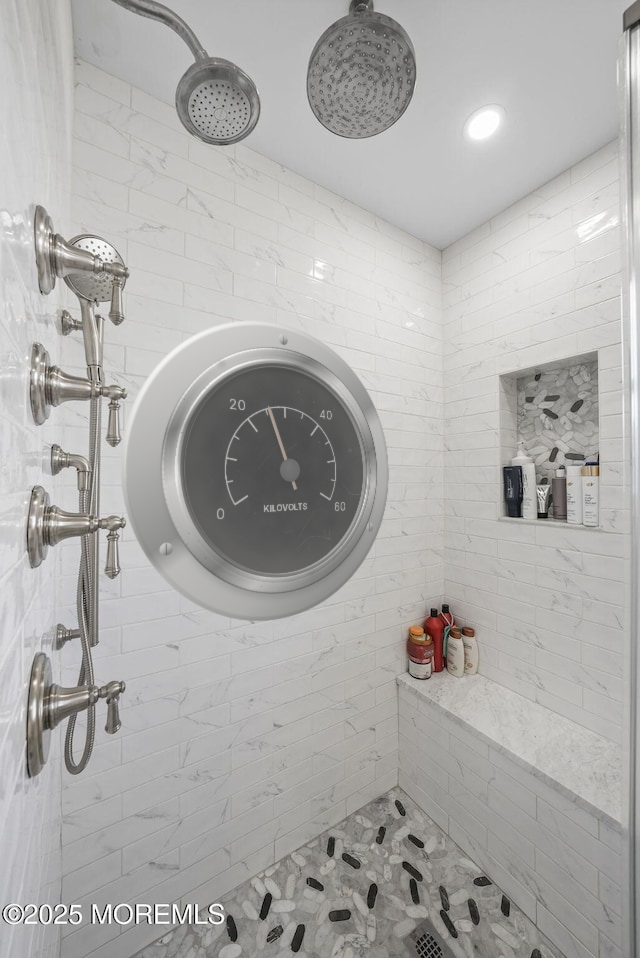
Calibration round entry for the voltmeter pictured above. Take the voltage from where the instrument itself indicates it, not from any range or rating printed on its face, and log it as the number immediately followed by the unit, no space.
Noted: 25kV
